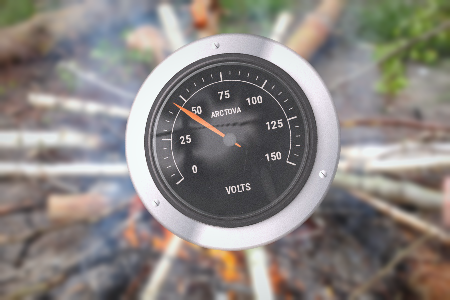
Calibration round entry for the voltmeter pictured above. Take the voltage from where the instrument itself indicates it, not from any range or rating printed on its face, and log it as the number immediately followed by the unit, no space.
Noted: 45V
